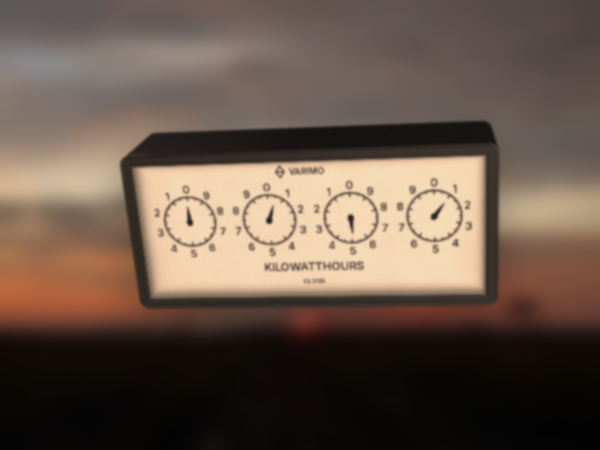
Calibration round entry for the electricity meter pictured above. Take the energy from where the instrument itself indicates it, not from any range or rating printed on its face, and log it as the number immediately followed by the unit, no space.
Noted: 51kWh
